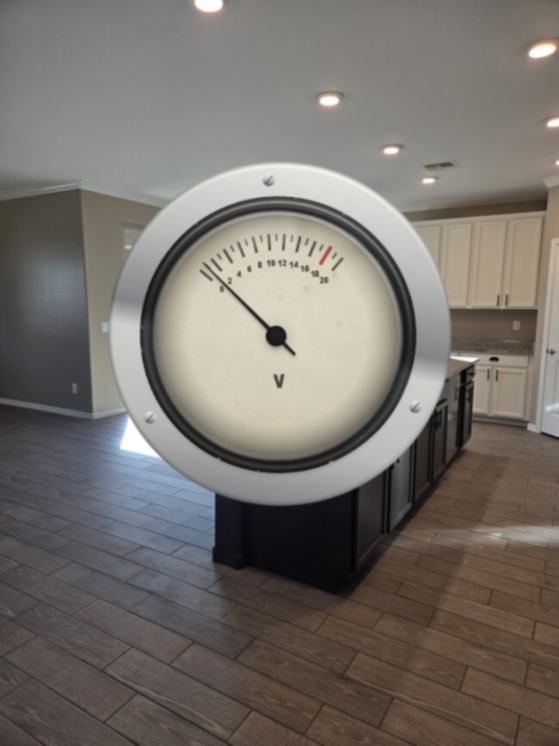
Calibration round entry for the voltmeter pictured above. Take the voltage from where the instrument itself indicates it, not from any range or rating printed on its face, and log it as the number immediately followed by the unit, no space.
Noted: 1V
